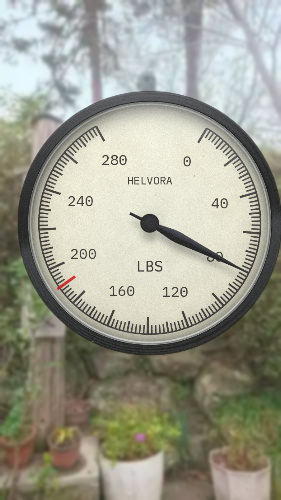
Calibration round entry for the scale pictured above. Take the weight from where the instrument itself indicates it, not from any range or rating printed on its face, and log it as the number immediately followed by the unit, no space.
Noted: 80lb
